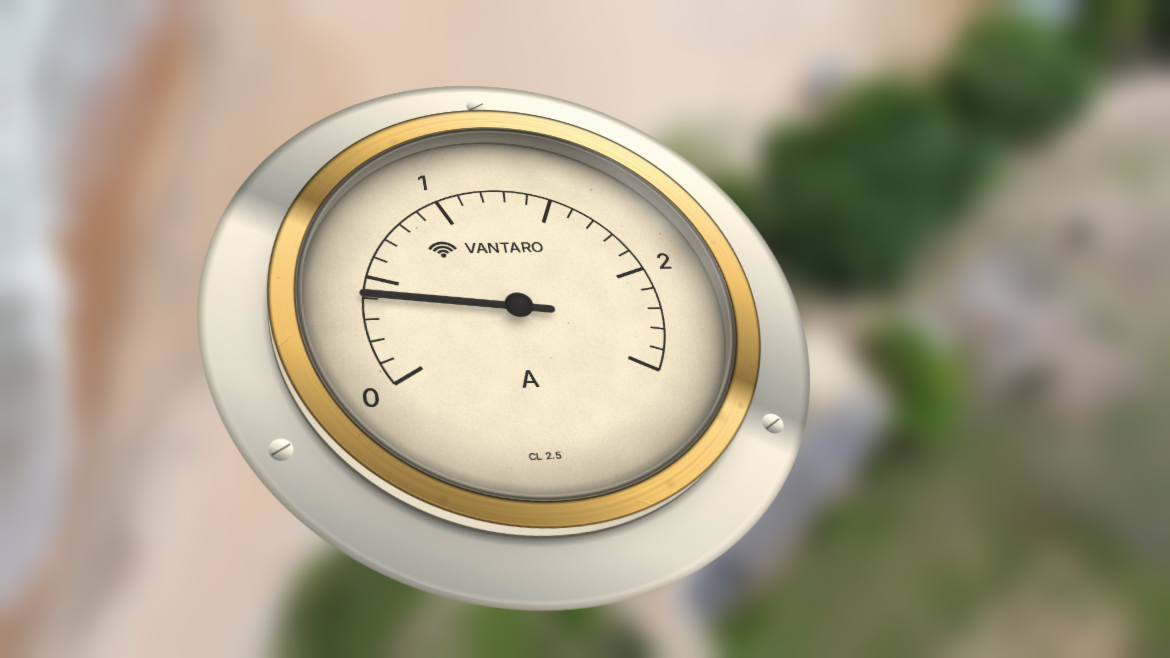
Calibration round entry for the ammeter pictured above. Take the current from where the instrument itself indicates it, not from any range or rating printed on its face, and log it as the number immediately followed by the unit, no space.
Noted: 0.4A
